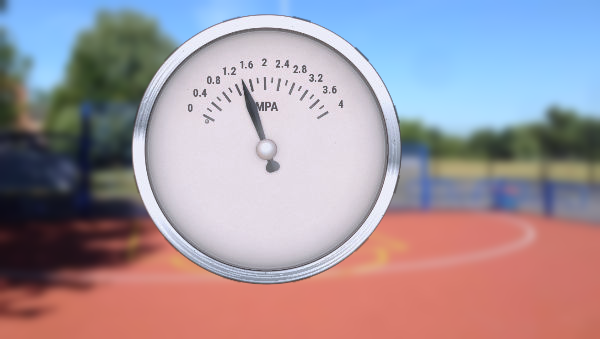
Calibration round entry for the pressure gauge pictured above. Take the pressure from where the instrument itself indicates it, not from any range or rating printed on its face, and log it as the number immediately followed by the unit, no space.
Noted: 1.4MPa
